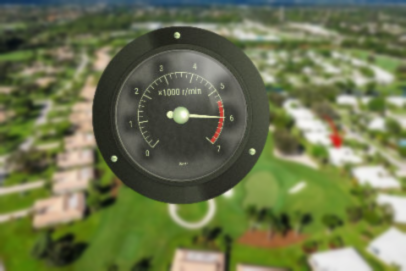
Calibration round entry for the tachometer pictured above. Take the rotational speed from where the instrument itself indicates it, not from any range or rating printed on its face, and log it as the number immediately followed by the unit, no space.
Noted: 6000rpm
